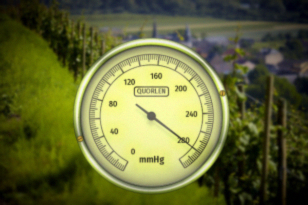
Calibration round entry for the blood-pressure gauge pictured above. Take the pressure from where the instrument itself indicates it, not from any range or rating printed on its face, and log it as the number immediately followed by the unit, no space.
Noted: 280mmHg
